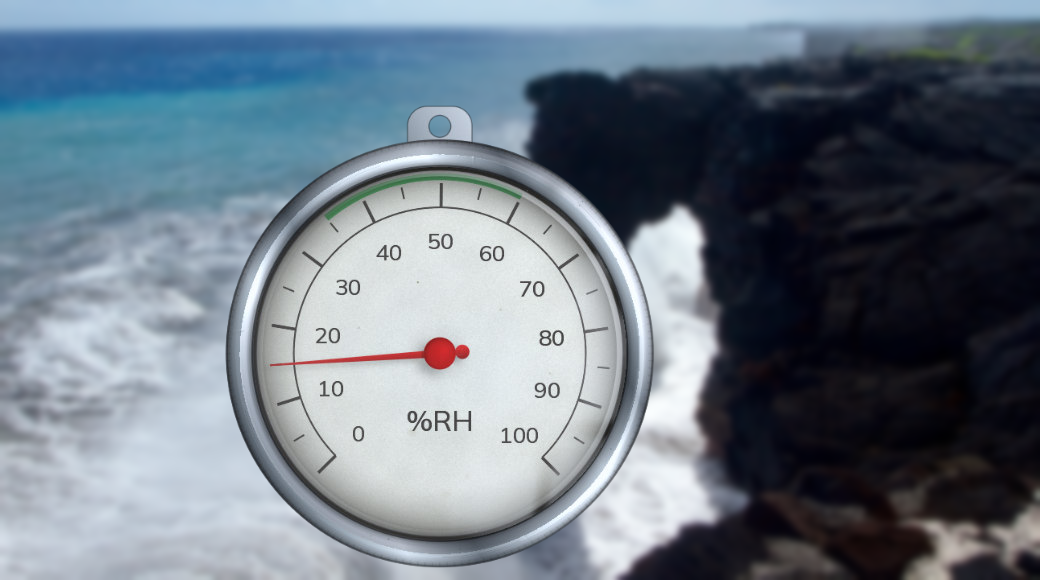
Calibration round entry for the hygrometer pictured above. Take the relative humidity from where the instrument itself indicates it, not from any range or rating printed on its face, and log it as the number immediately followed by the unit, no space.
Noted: 15%
